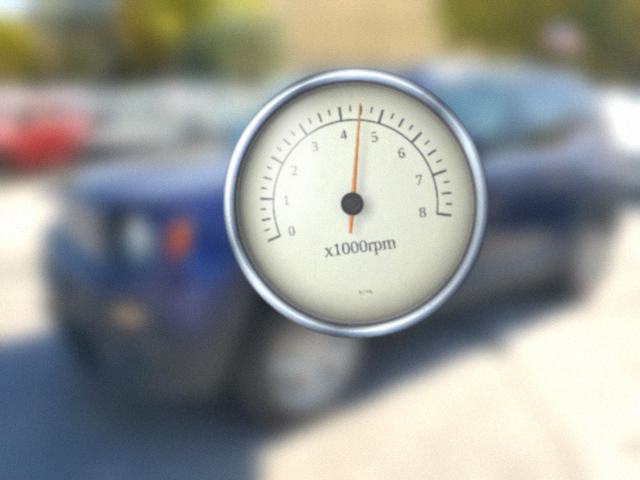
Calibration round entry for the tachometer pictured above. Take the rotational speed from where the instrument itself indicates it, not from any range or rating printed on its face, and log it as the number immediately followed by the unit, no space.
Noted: 4500rpm
